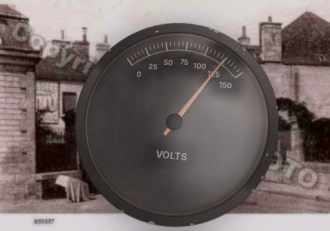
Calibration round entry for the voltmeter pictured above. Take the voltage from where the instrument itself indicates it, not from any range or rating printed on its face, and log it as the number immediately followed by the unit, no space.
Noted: 125V
